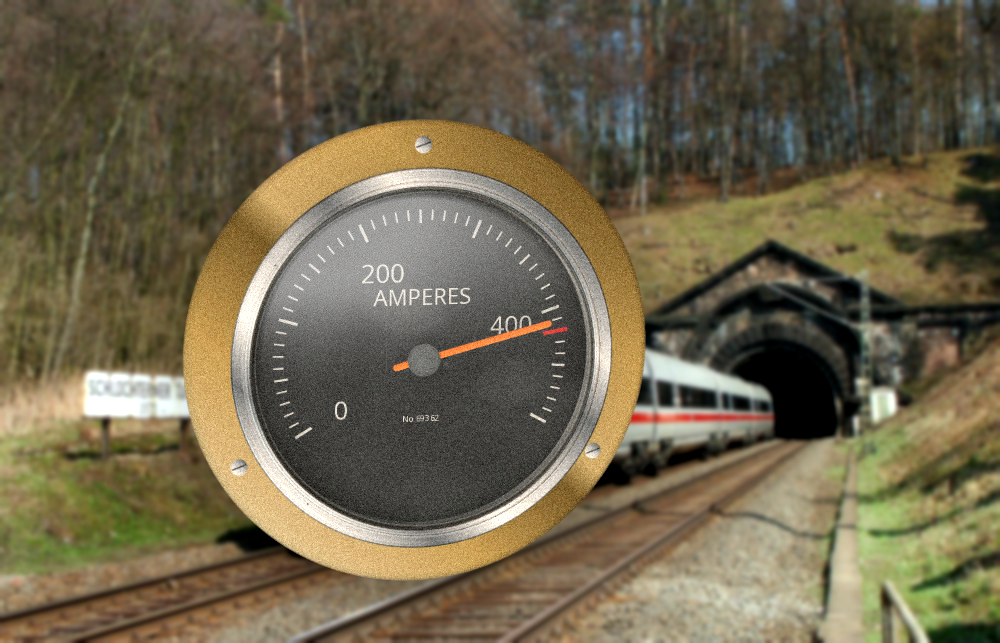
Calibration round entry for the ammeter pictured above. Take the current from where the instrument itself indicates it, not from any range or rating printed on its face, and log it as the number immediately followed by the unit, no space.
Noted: 410A
